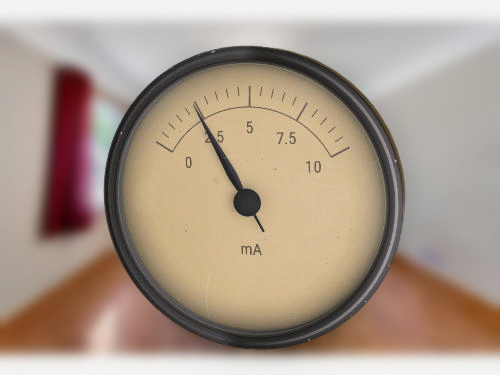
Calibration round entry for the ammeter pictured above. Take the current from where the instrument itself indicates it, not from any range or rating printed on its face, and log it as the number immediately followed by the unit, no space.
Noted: 2.5mA
